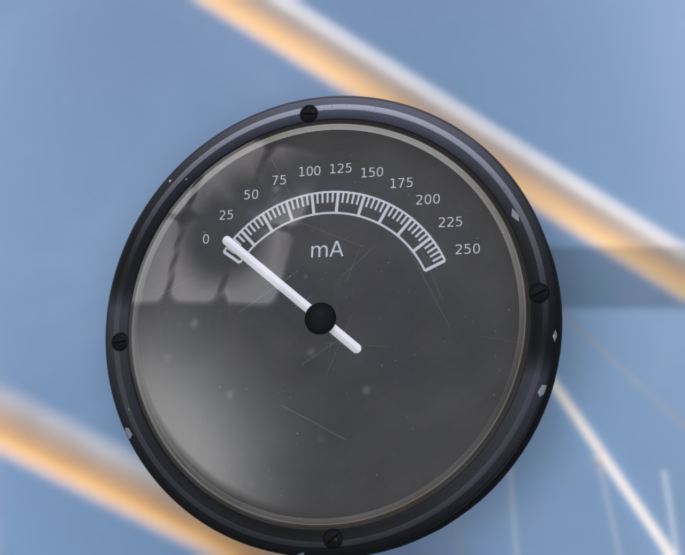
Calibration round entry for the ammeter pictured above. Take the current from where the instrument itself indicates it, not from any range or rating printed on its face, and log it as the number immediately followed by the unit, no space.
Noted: 10mA
